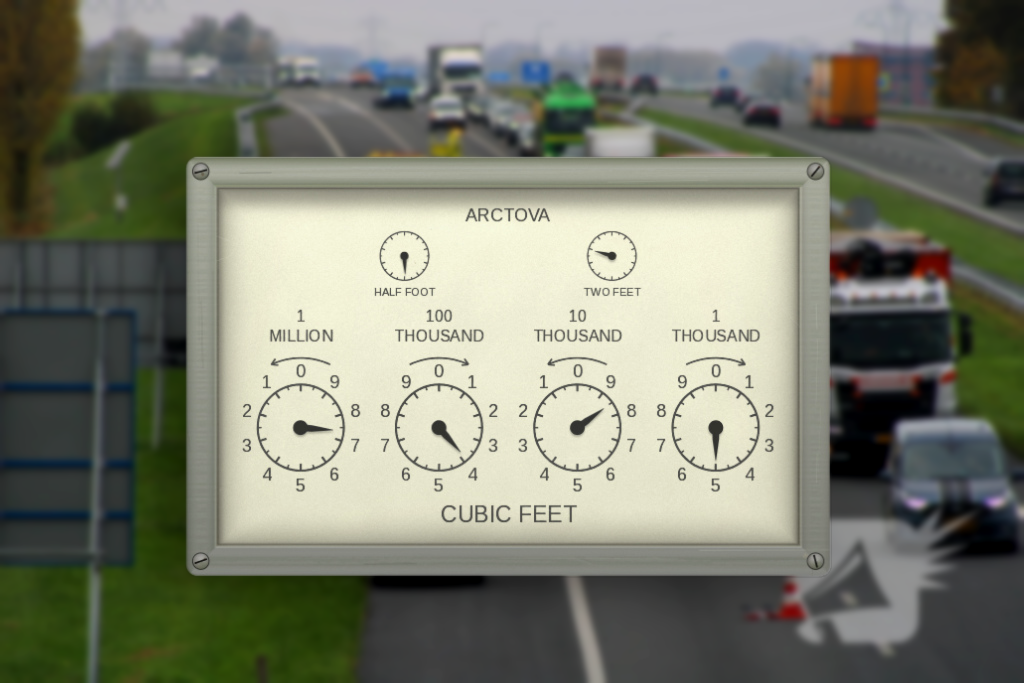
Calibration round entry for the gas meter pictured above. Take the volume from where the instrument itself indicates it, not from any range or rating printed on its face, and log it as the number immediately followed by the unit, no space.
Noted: 738500ft³
